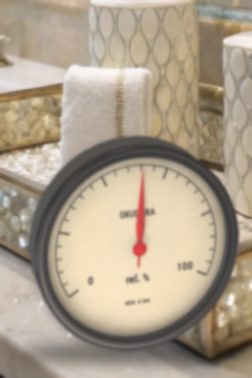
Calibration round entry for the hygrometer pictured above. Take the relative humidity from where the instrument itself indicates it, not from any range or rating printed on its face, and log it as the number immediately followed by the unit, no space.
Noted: 52%
